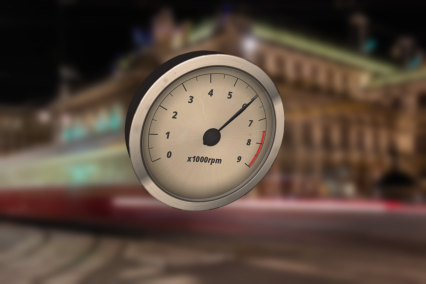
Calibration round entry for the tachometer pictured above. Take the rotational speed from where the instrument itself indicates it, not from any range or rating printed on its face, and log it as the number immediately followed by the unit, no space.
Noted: 6000rpm
